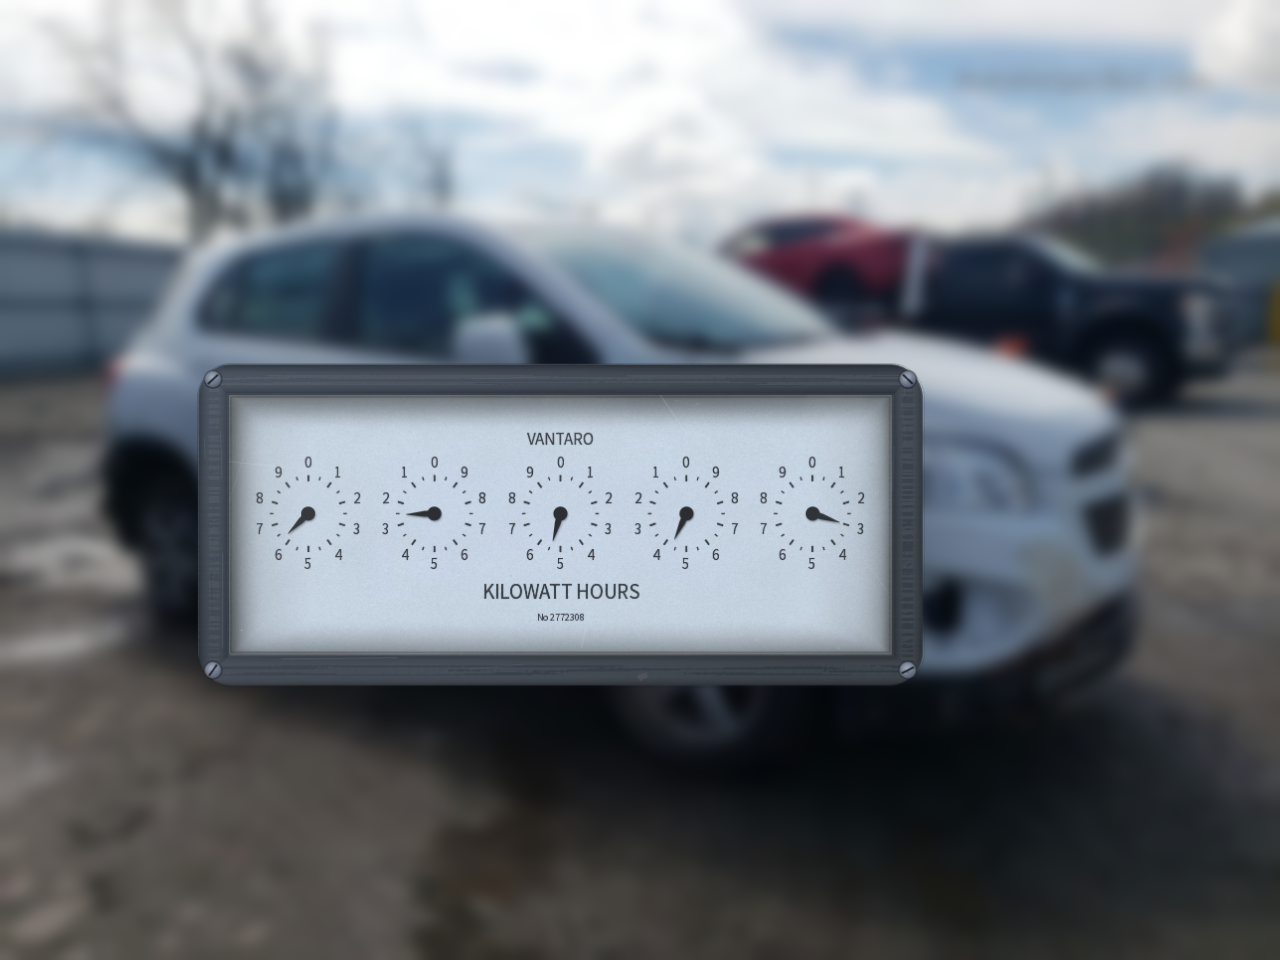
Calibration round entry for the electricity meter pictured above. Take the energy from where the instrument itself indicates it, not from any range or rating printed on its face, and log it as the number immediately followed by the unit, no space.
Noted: 62543kWh
